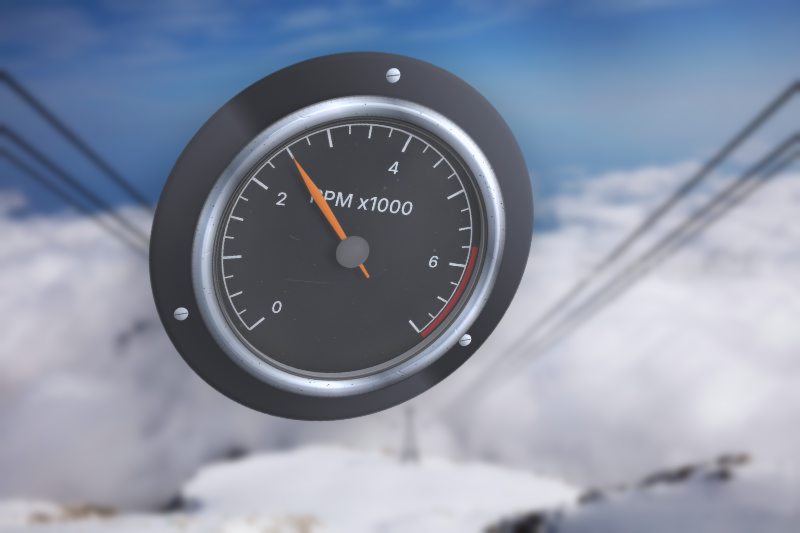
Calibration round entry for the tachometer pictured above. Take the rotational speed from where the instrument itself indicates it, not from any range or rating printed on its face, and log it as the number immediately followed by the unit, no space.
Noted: 2500rpm
